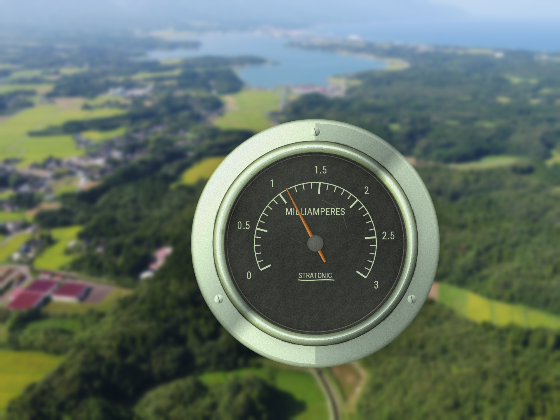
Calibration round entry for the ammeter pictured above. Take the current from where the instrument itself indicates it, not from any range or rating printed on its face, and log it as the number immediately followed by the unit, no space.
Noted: 1.1mA
